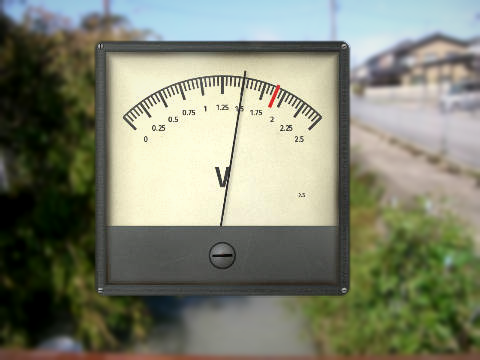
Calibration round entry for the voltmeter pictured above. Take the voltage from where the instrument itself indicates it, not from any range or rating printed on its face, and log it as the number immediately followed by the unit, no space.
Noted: 1.5V
